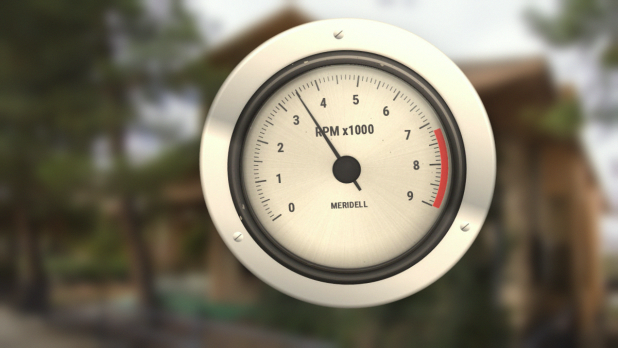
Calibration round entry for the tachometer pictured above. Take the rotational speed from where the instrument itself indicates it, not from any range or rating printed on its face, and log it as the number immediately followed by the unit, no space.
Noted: 3500rpm
